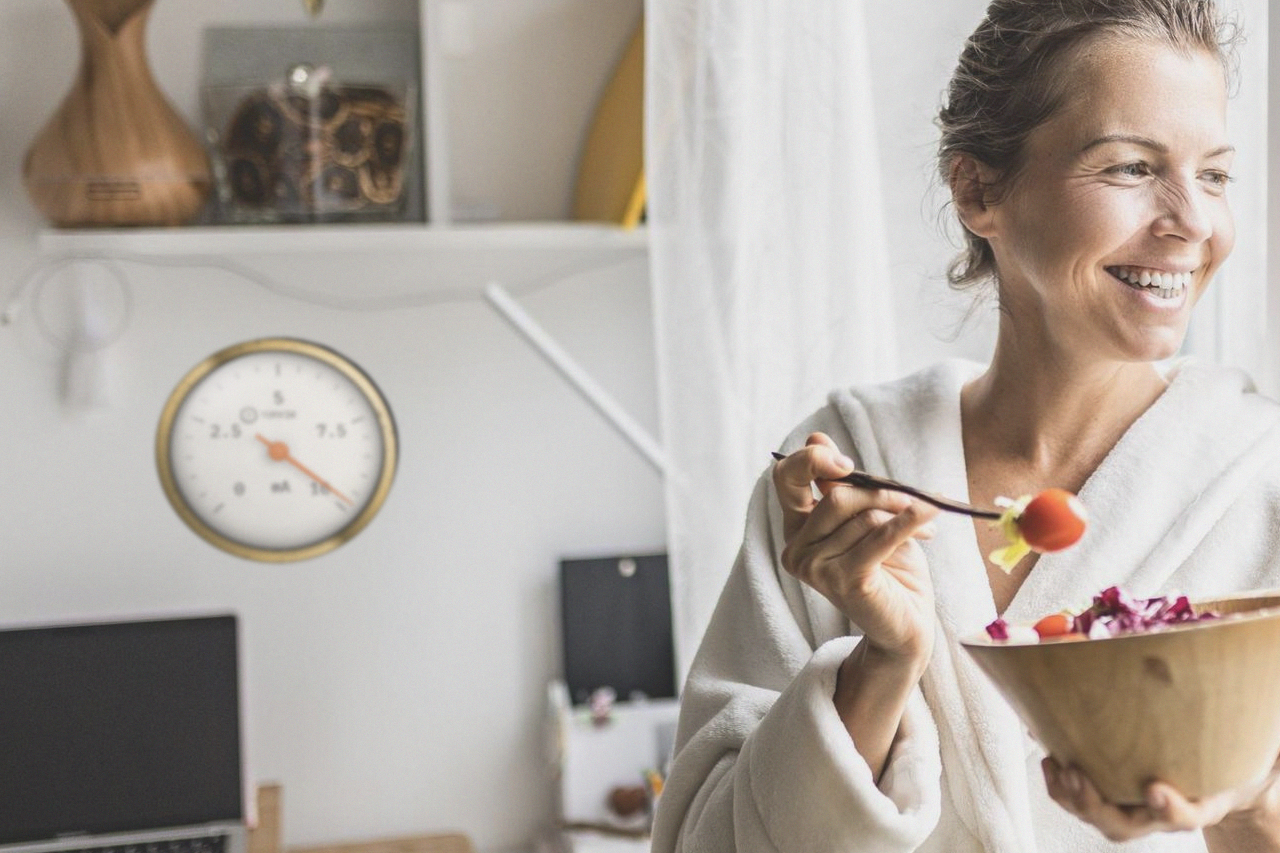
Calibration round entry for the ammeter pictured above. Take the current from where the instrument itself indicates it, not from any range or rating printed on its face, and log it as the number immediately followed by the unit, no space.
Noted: 9.75mA
